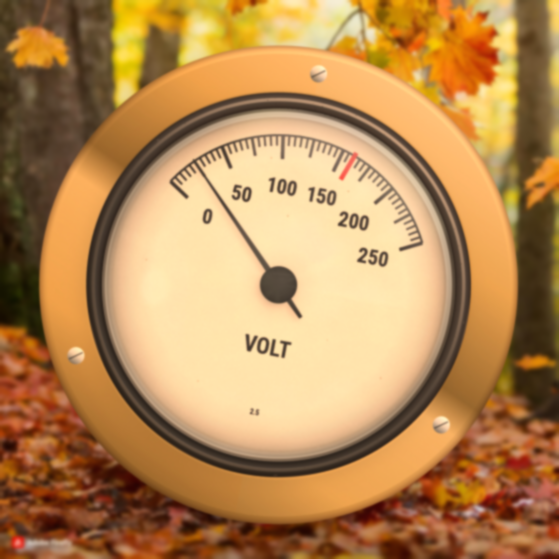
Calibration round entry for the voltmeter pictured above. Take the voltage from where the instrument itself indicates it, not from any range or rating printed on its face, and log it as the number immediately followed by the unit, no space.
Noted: 25V
